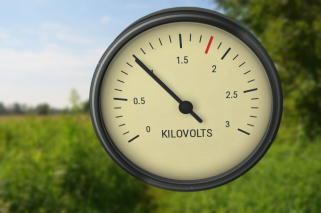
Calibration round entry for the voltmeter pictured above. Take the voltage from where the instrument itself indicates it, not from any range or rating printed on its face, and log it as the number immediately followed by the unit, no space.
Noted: 1kV
